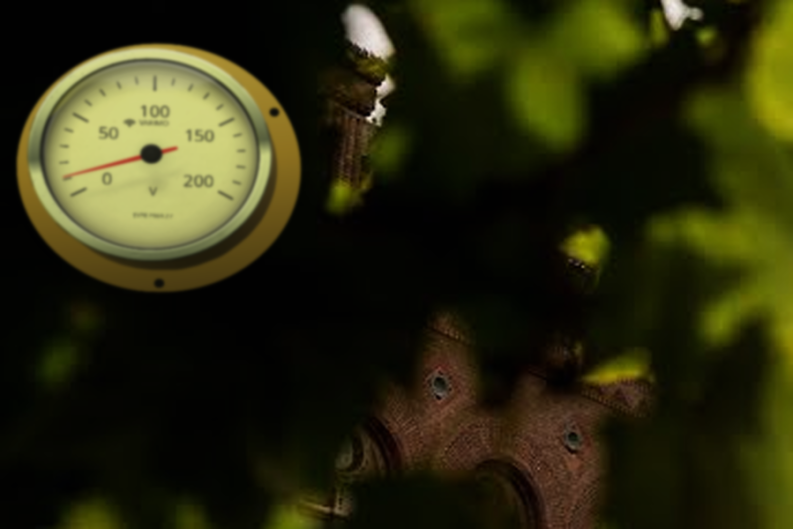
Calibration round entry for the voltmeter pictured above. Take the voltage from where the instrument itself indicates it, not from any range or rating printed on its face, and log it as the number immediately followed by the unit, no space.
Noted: 10V
